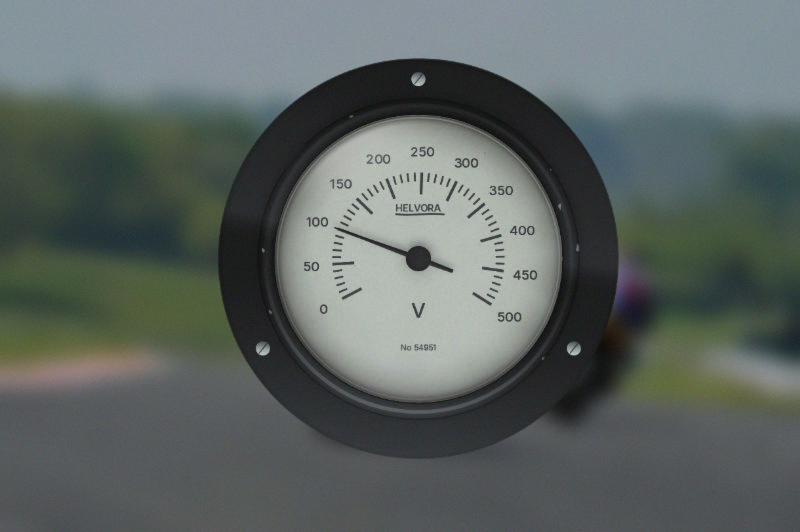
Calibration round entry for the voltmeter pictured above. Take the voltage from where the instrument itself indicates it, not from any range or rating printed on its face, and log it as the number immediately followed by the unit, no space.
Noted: 100V
